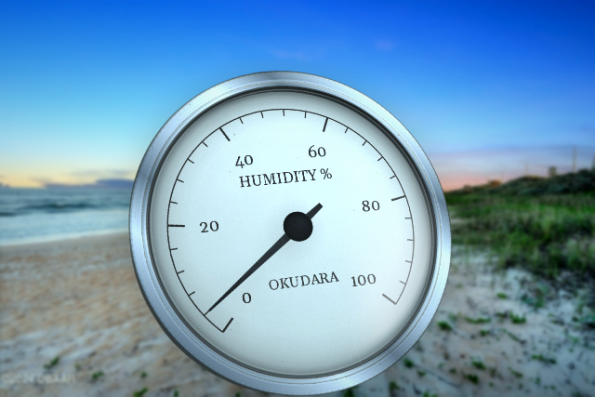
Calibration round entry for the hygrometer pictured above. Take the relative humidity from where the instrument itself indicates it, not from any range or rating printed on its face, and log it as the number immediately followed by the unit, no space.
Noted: 4%
